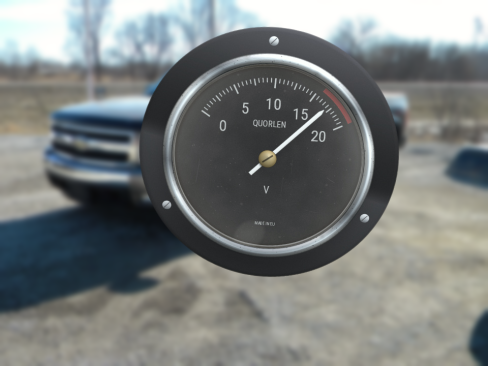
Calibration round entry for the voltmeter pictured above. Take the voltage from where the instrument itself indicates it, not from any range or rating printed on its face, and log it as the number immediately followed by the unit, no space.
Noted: 17V
